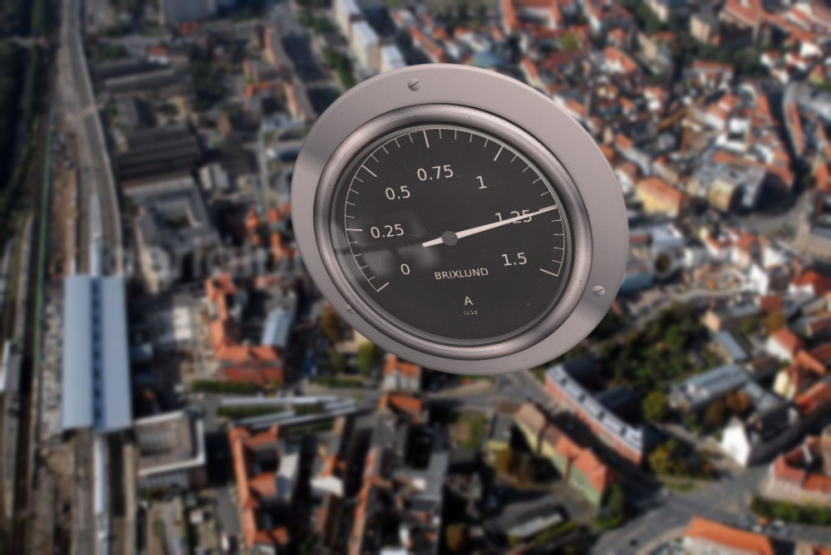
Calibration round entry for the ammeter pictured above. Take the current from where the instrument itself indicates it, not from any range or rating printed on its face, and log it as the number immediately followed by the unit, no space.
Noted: 1.25A
